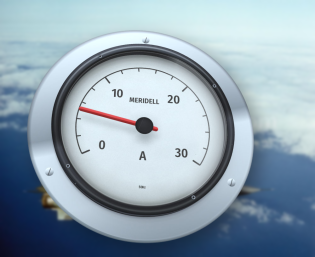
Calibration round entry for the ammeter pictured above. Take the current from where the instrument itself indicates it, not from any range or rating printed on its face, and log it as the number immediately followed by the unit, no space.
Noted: 5A
